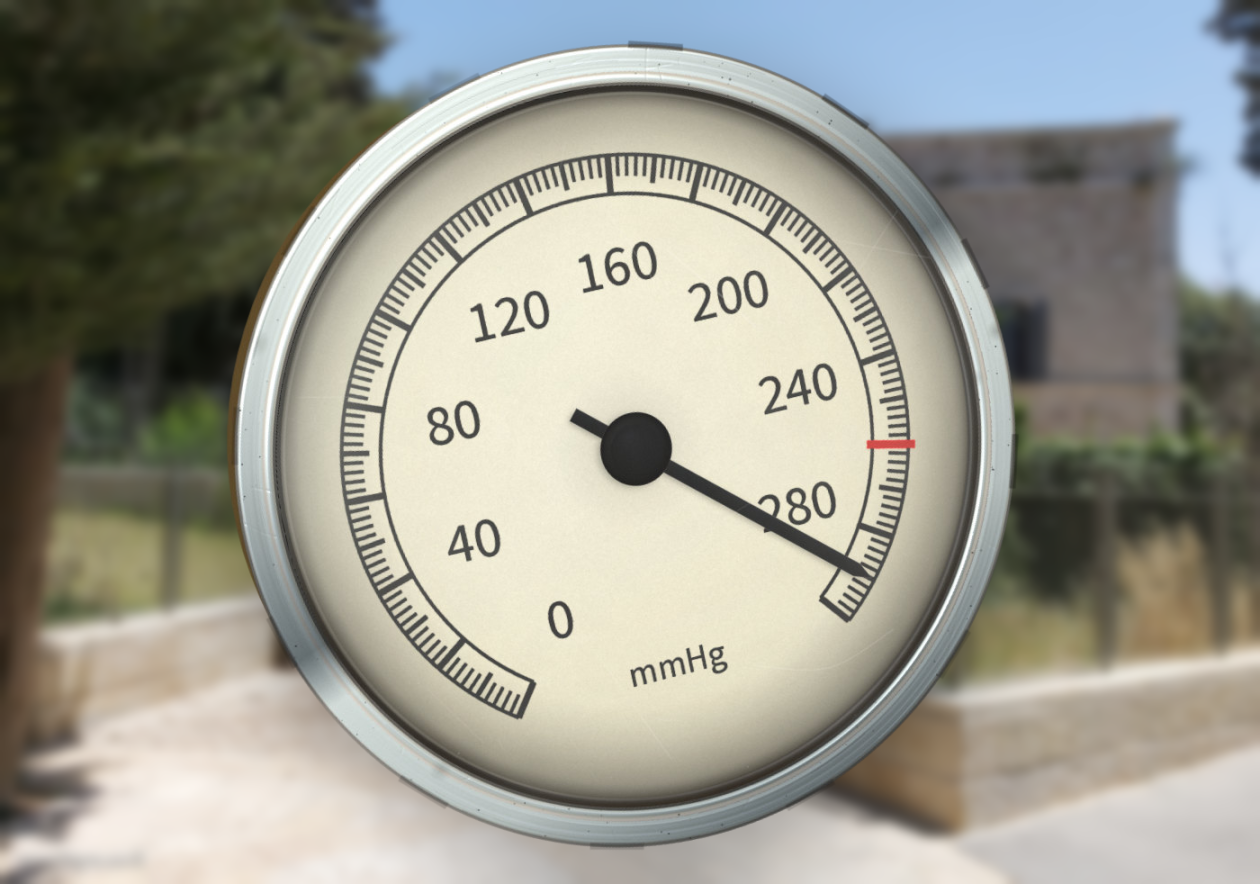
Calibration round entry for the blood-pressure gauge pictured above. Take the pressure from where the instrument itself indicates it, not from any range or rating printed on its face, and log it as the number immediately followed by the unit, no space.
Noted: 290mmHg
